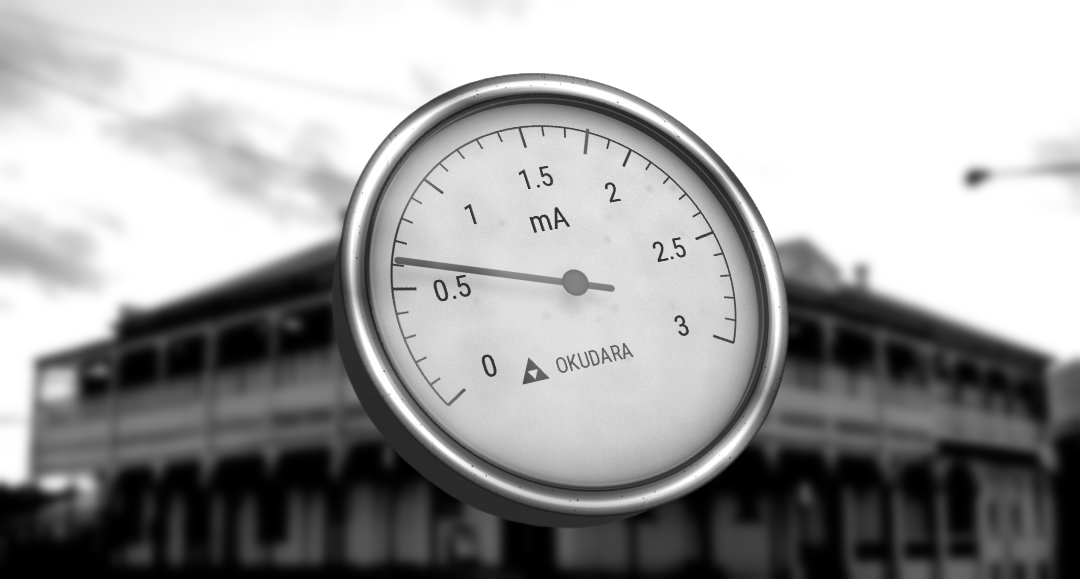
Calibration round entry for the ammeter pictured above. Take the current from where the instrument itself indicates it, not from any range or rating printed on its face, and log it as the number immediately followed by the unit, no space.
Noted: 0.6mA
